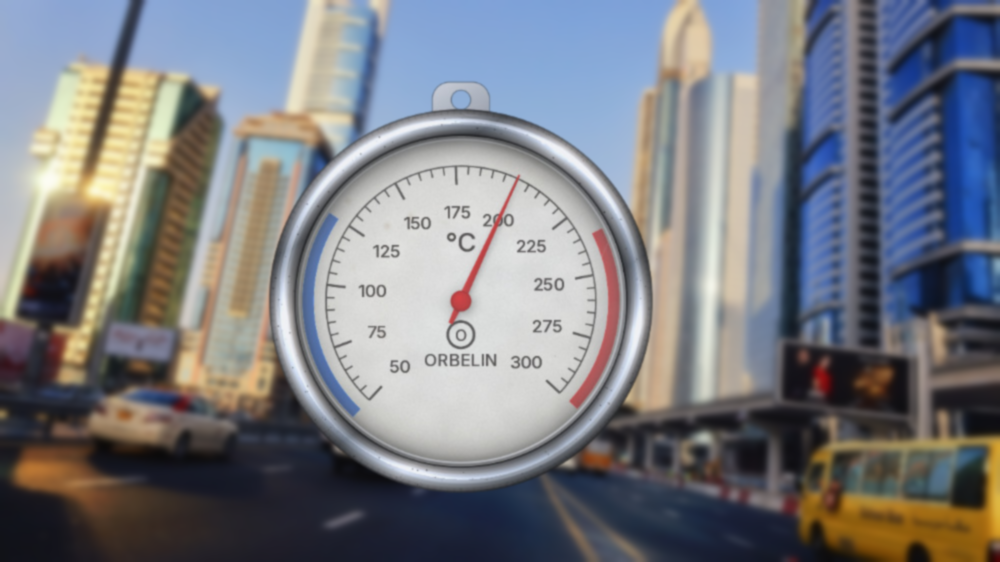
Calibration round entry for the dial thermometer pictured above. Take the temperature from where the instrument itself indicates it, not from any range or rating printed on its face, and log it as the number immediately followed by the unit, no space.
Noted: 200°C
